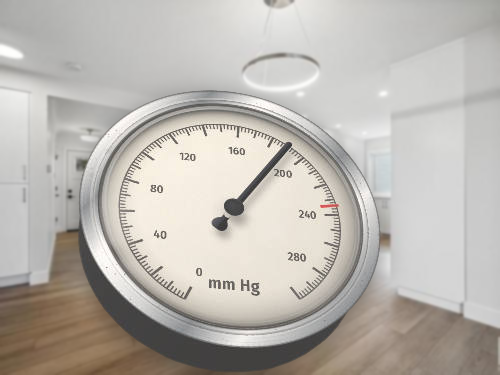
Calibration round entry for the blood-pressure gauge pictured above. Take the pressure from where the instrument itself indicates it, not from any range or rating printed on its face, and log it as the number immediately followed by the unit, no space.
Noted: 190mmHg
